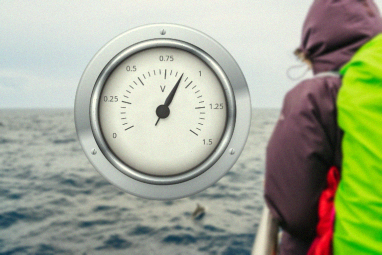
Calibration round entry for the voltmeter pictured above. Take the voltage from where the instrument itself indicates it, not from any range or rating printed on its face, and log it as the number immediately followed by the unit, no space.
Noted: 0.9V
